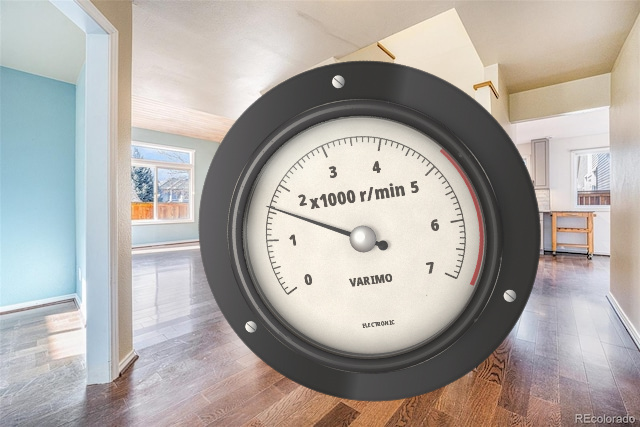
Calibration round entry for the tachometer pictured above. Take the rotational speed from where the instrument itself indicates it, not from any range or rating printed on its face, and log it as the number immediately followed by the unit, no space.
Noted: 1600rpm
